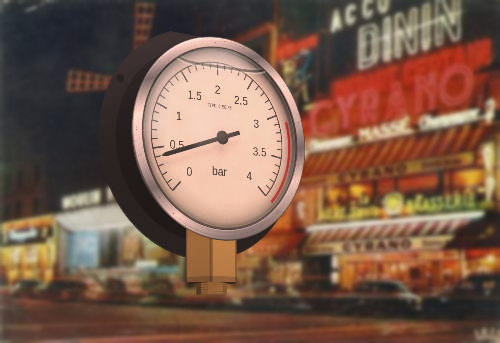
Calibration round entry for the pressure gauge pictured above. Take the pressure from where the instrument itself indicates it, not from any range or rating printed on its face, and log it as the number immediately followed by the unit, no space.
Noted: 0.4bar
